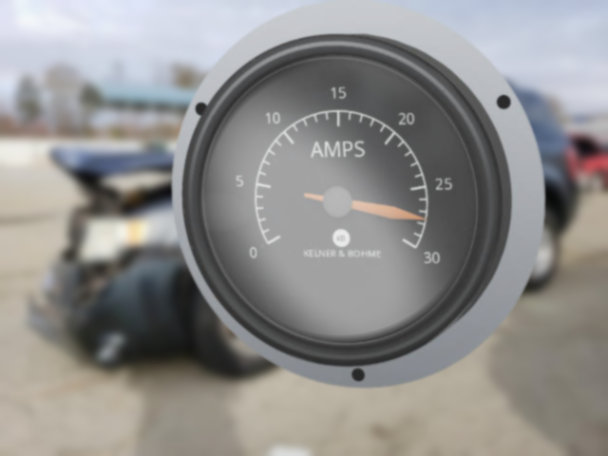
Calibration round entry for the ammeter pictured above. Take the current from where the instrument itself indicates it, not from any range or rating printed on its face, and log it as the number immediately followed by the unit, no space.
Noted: 27.5A
